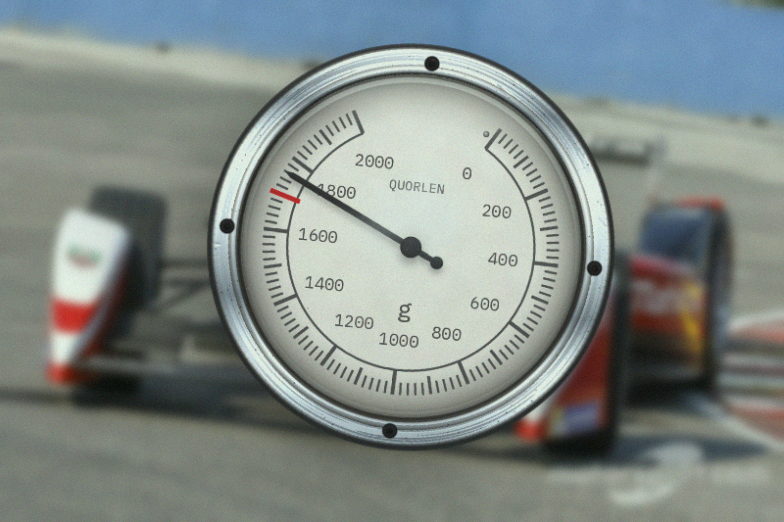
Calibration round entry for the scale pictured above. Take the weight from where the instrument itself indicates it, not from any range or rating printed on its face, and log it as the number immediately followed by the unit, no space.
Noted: 1760g
